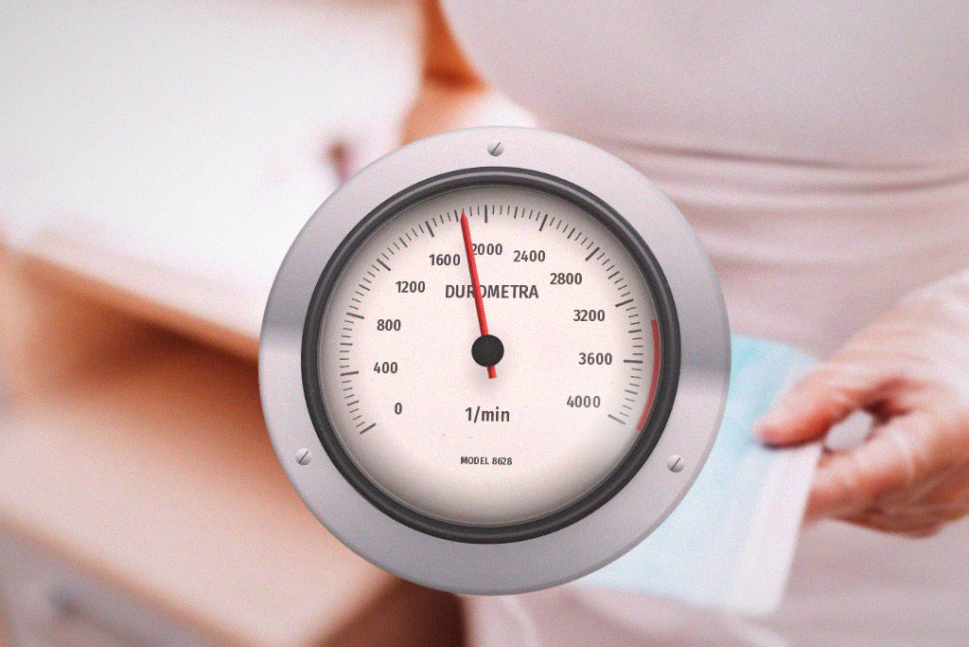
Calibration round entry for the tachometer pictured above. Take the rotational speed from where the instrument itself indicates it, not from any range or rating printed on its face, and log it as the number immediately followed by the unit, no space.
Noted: 1850rpm
